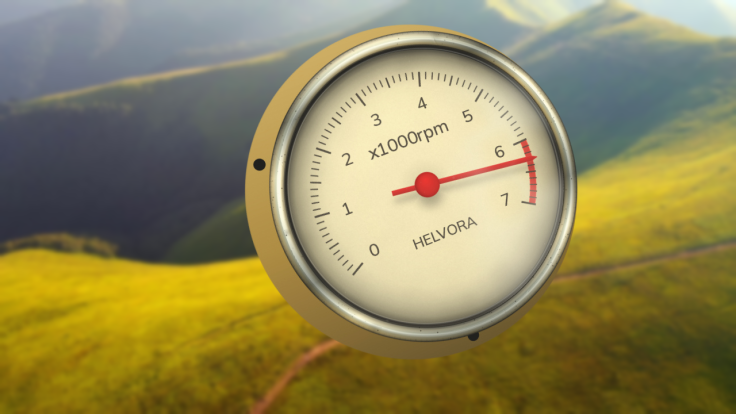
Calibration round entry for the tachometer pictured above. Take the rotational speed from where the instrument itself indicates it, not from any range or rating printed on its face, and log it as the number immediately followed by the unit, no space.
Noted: 6300rpm
